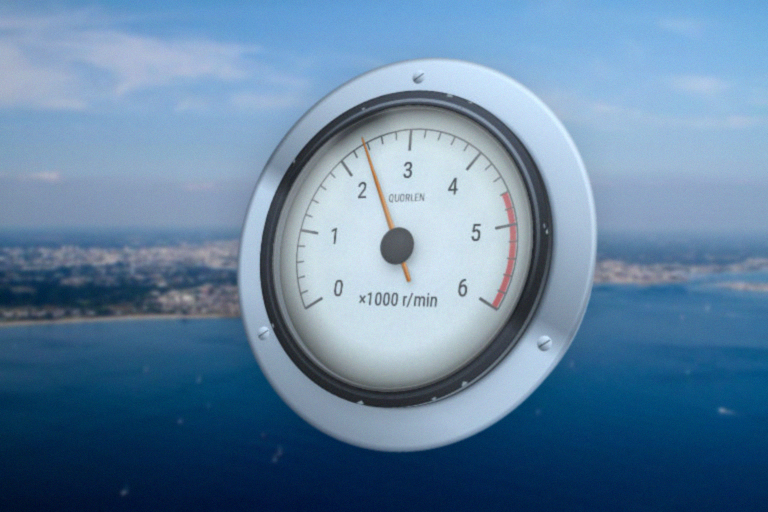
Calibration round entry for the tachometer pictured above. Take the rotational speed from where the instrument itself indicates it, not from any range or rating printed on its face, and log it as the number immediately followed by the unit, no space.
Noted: 2400rpm
